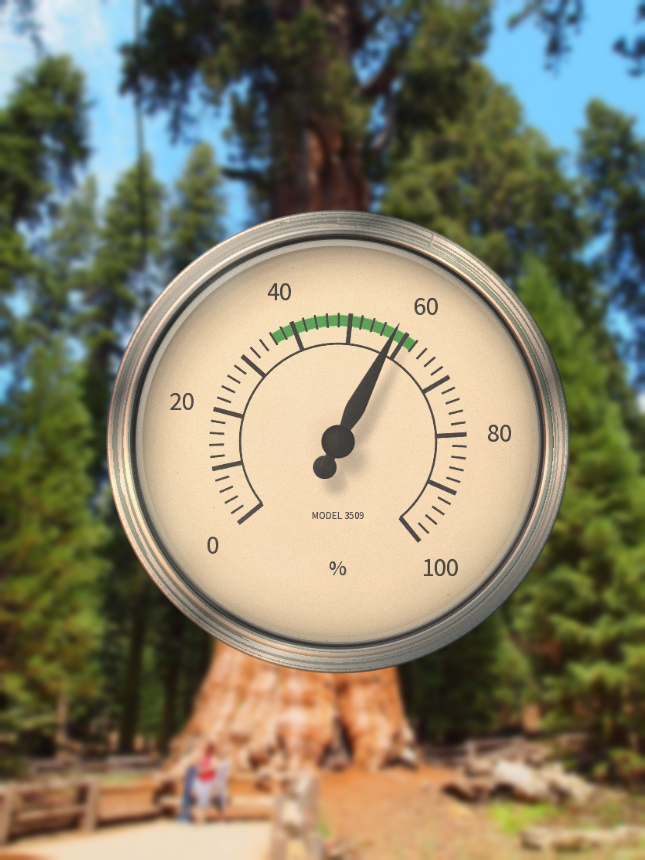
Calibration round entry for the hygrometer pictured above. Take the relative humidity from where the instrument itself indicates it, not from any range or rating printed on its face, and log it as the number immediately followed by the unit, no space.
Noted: 58%
